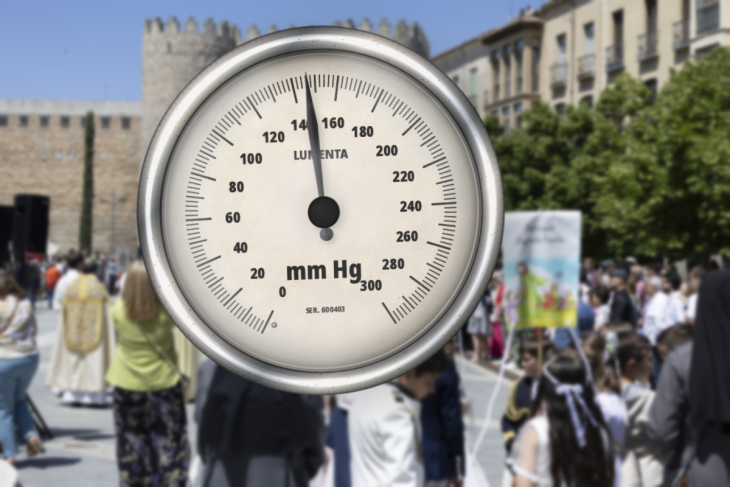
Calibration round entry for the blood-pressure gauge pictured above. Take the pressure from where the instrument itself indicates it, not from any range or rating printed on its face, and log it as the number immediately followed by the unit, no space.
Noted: 146mmHg
